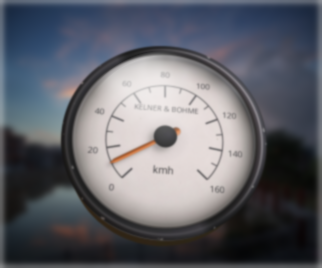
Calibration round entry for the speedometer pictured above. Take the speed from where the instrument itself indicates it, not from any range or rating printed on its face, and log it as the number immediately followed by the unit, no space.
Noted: 10km/h
